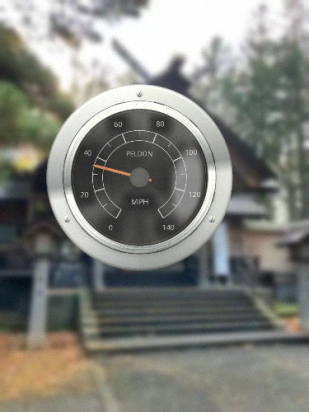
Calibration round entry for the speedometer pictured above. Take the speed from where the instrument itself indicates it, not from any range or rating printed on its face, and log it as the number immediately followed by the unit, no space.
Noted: 35mph
